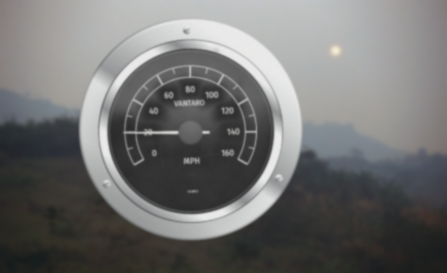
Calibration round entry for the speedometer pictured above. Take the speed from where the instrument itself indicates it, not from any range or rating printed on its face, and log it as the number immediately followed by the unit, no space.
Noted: 20mph
